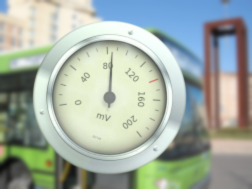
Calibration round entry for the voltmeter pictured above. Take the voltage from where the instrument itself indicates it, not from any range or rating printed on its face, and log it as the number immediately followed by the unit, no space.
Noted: 85mV
